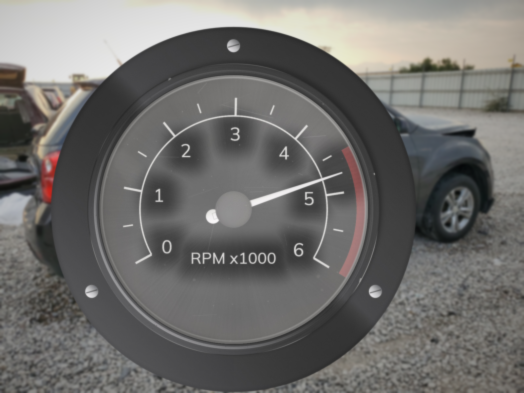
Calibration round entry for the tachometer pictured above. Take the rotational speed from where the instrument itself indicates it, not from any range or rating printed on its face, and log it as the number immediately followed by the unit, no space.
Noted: 4750rpm
